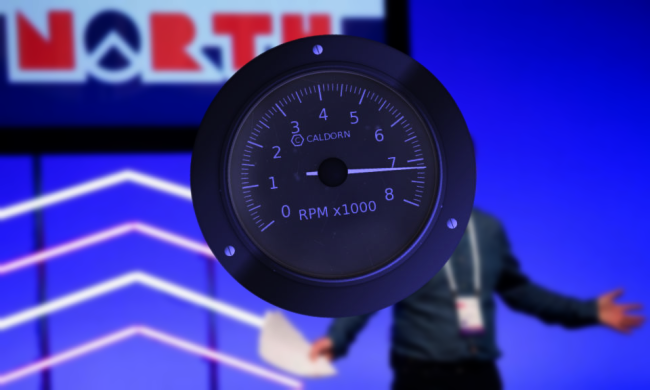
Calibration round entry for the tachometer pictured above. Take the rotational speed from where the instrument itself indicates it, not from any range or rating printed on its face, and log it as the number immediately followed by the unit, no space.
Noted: 7200rpm
